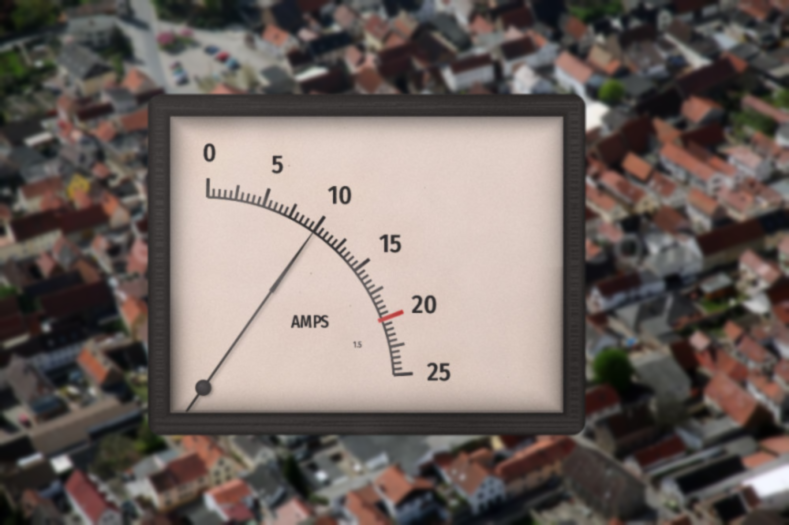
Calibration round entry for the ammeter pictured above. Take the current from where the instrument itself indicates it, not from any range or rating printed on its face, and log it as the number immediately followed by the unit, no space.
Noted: 10A
